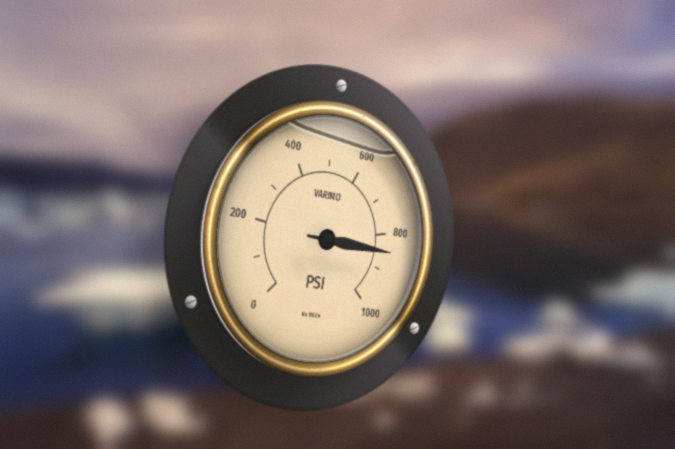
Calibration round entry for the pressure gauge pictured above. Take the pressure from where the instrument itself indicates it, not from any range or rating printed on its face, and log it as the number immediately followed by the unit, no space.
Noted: 850psi
